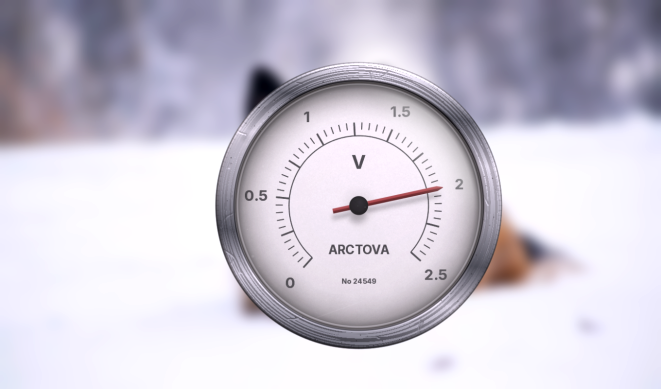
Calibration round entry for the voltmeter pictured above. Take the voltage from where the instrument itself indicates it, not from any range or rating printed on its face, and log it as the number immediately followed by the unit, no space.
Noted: 2V
